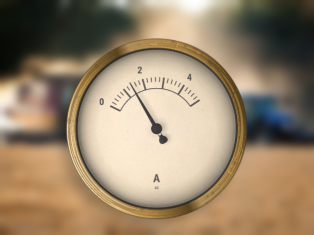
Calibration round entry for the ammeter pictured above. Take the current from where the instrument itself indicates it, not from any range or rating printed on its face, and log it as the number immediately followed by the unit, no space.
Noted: 1.4A
